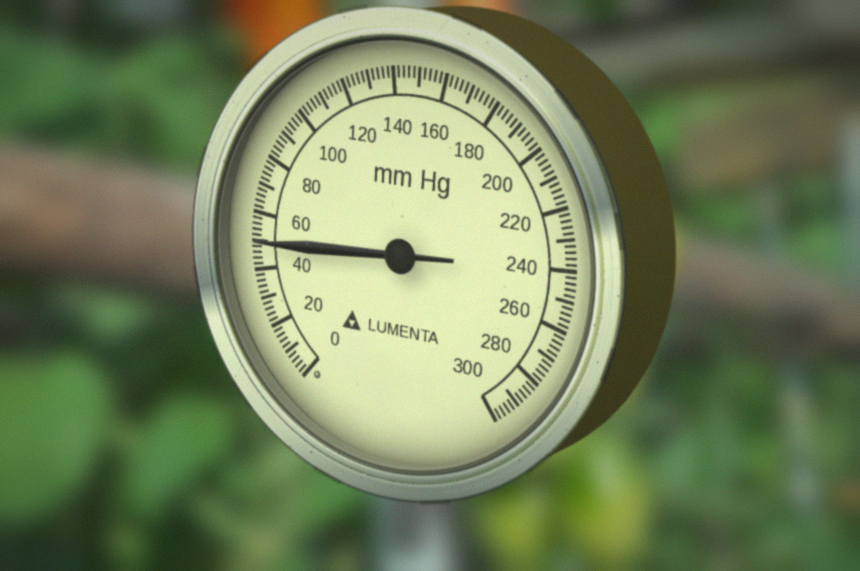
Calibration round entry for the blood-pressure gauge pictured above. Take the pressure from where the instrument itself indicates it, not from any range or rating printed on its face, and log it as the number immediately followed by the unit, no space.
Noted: 50mmHg
